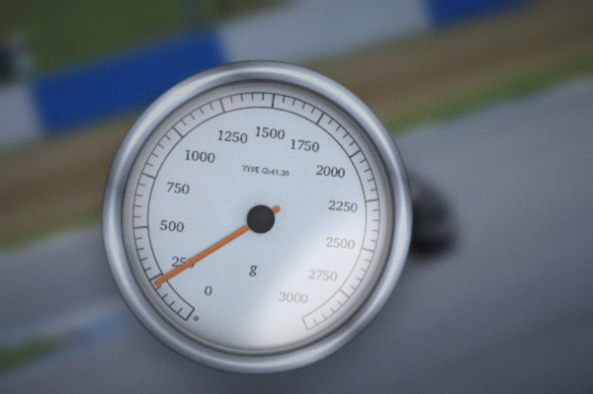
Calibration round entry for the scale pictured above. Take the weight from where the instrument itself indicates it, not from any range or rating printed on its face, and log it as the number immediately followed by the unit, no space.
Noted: 225g
